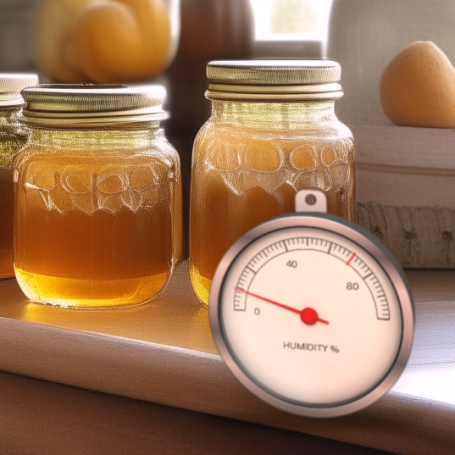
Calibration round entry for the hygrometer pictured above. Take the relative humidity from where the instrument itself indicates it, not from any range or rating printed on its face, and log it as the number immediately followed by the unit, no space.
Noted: 10%
